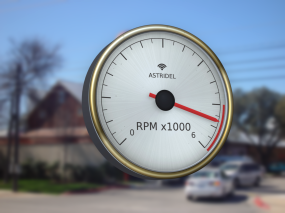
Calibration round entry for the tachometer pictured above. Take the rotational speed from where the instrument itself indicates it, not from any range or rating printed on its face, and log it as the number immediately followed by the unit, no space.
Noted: 5375rpm
